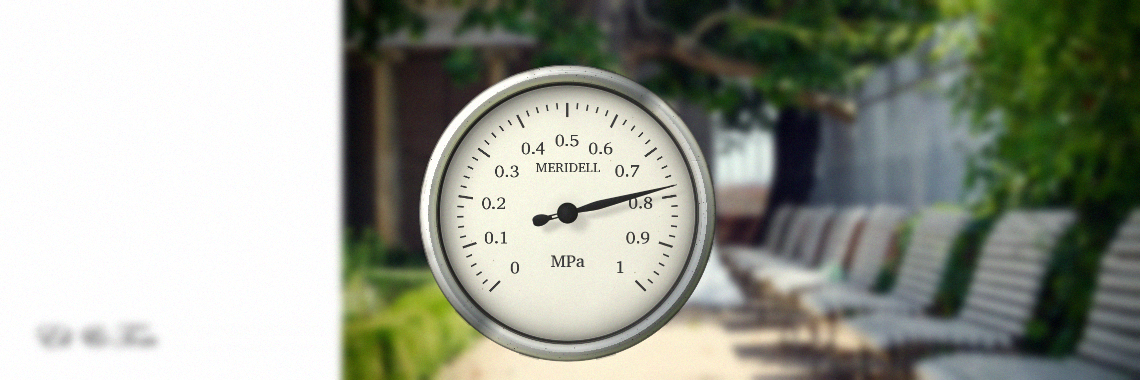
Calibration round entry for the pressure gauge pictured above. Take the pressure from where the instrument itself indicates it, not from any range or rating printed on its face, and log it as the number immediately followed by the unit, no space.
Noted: 0.78MPa
